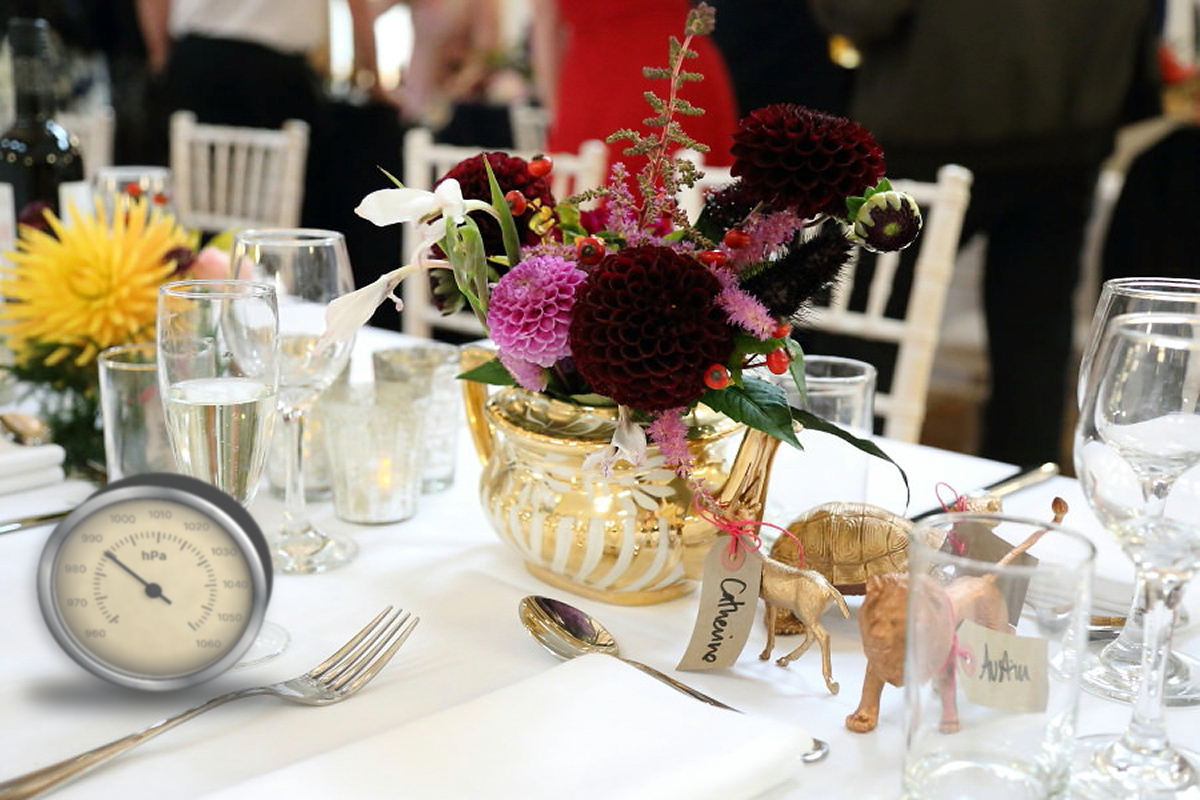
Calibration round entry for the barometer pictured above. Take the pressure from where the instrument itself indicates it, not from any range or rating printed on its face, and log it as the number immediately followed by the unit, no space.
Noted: 990hPa
